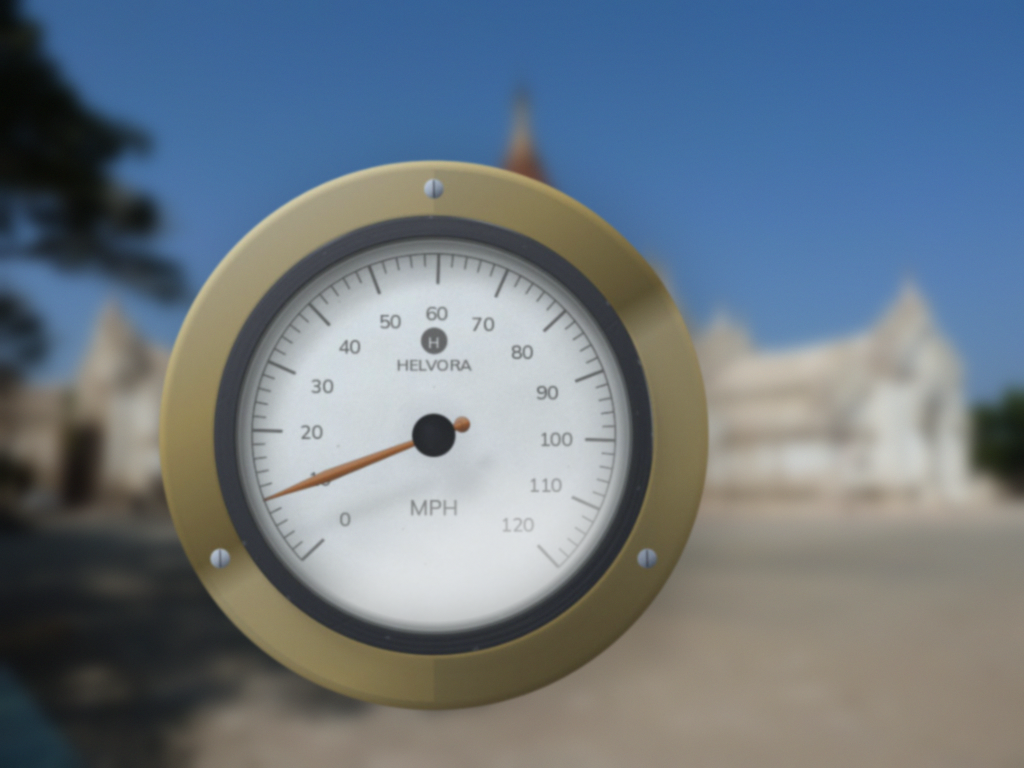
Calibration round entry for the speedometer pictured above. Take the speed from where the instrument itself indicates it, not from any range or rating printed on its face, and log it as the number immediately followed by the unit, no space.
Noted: 10mph
